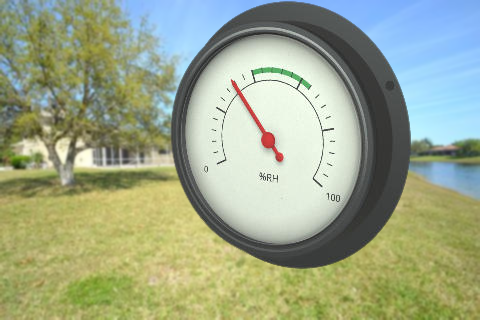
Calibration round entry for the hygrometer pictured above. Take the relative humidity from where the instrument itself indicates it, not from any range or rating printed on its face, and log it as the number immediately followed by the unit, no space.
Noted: 32%
